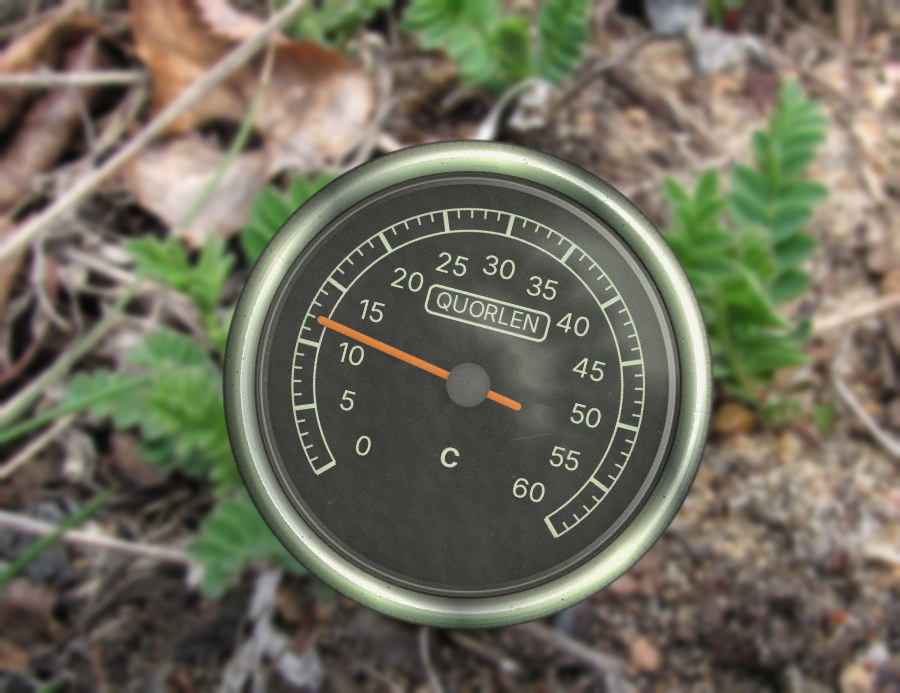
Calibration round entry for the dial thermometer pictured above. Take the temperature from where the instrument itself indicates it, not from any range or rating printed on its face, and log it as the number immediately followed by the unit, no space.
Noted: 12°C
